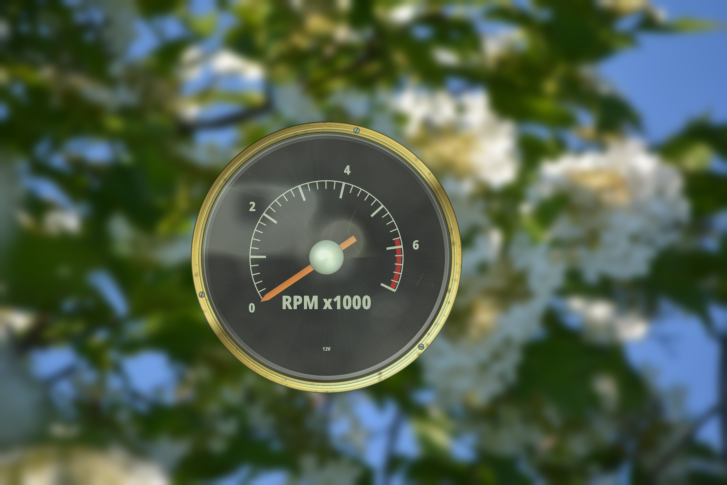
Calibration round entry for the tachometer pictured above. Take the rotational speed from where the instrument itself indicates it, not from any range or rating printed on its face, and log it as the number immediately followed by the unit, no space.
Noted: 0rpm
